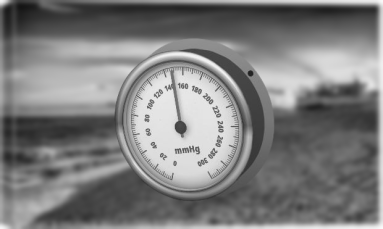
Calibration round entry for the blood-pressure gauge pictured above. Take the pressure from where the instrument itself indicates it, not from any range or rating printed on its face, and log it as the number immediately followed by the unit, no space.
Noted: 150mmHg
